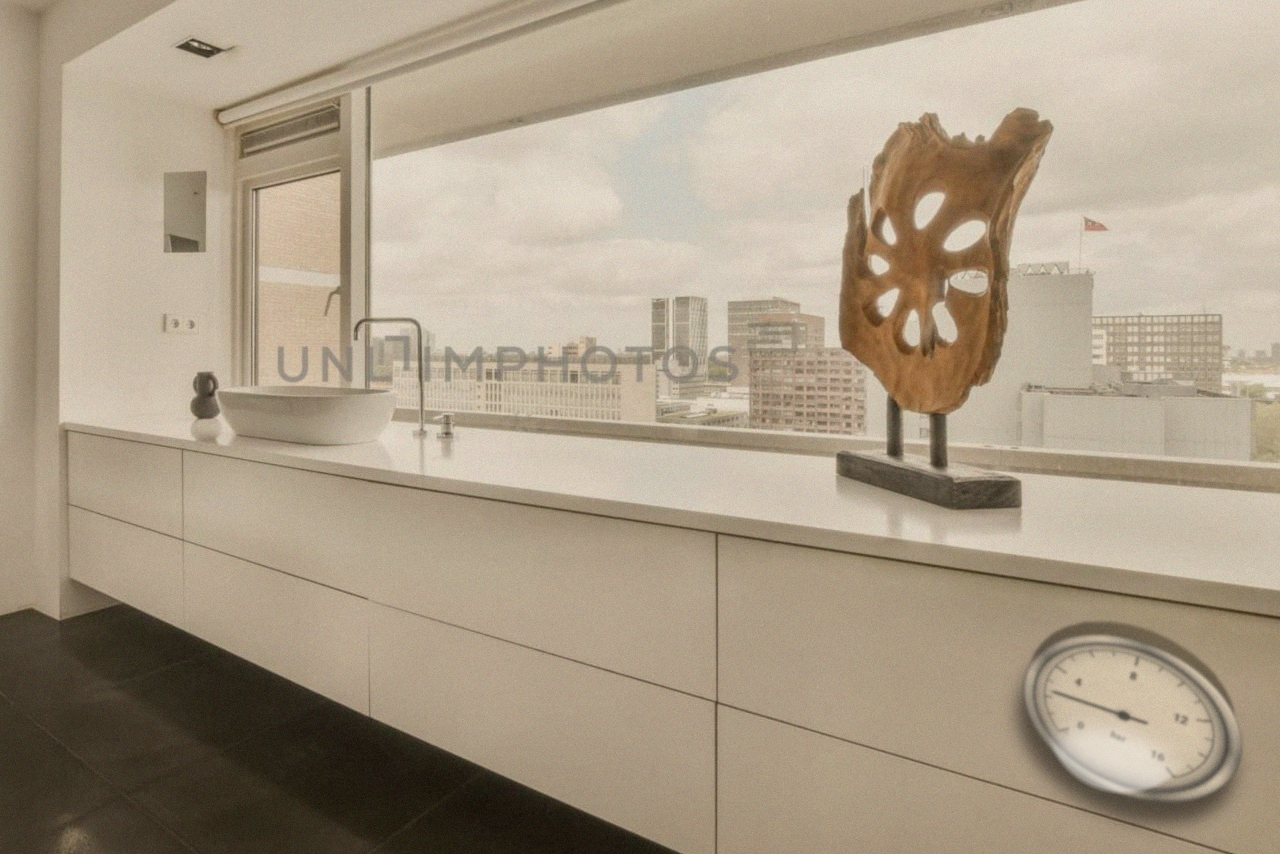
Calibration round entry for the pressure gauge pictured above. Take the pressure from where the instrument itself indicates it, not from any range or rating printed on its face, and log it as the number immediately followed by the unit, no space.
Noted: 2.5bar
